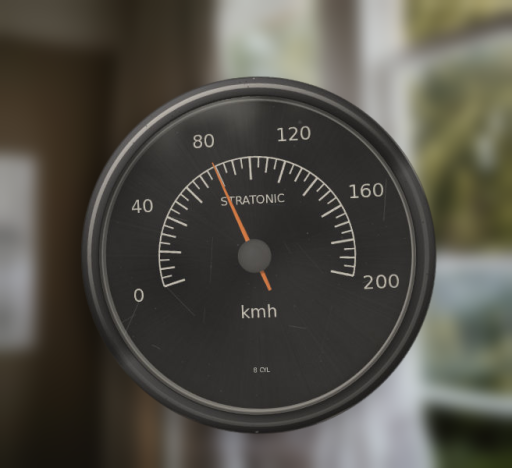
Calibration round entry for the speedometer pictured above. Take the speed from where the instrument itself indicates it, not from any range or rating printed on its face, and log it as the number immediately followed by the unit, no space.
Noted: 80km/h
